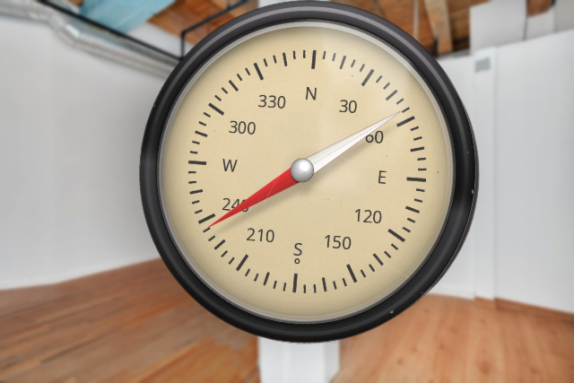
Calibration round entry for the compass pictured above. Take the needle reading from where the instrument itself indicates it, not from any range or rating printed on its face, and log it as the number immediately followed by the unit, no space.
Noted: 235°
